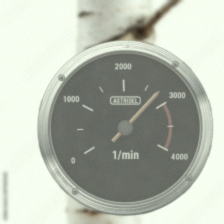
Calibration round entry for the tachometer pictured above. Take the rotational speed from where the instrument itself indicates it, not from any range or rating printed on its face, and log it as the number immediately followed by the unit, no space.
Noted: 2750rpm
